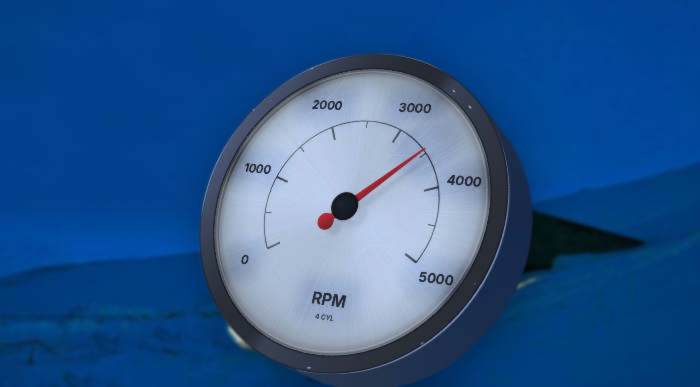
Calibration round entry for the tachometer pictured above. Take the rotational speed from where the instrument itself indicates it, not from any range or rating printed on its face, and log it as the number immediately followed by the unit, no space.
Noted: 3500rpm
